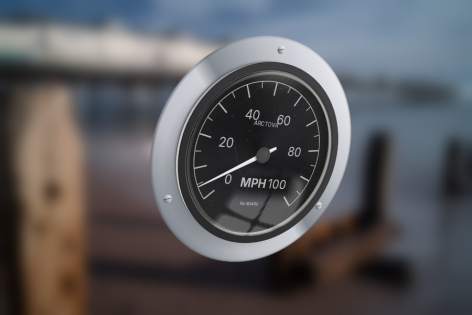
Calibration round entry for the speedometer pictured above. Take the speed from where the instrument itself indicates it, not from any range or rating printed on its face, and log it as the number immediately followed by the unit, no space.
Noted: 5mph
